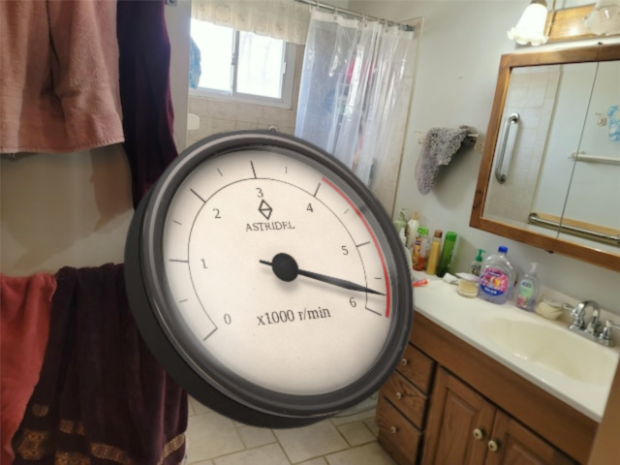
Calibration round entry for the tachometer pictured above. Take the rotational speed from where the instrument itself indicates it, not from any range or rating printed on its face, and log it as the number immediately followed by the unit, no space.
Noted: 5750rpm
